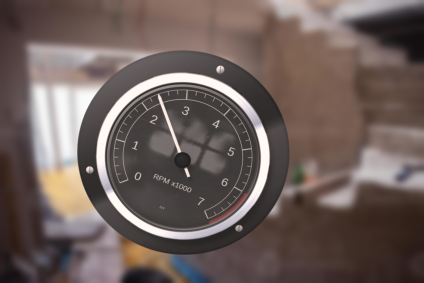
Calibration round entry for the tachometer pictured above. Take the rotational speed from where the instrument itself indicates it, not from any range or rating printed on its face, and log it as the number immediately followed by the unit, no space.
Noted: 2400rpm
